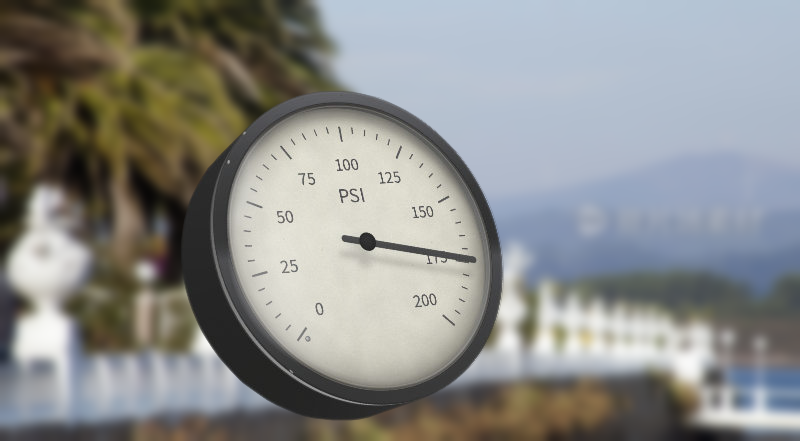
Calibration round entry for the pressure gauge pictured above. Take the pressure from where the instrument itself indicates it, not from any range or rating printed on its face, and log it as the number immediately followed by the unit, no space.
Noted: 175psi
